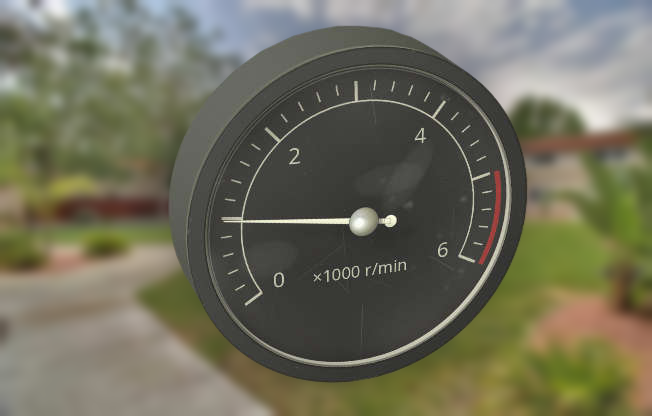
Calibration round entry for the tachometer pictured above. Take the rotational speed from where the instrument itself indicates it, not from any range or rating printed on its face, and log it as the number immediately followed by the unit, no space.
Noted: 1000rpm
